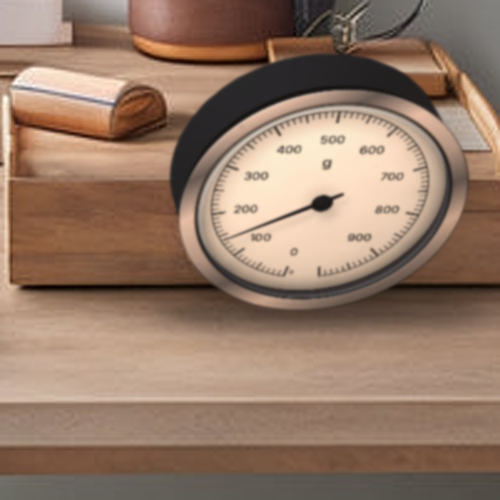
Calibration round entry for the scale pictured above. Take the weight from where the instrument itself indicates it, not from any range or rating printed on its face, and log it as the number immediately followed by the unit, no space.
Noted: 150g
